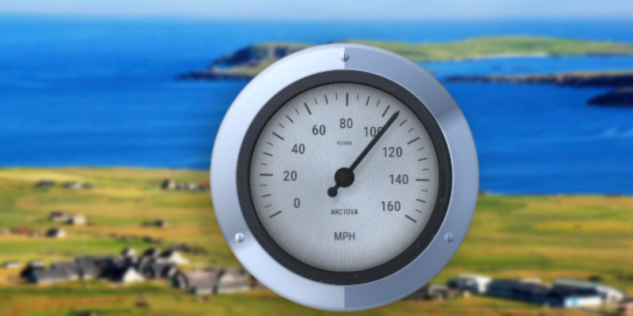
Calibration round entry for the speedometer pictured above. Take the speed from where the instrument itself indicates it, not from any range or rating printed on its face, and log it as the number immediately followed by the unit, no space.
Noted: 105mph
